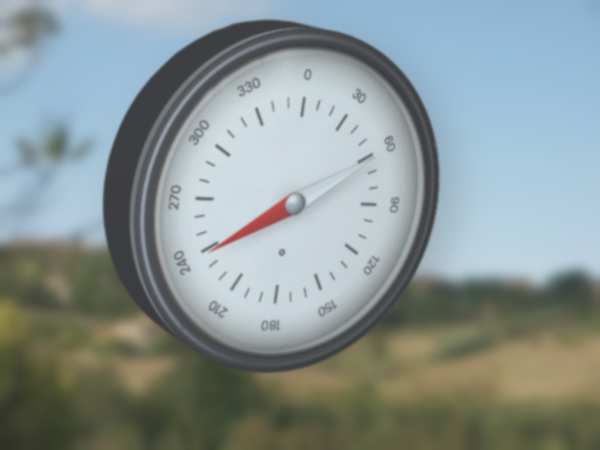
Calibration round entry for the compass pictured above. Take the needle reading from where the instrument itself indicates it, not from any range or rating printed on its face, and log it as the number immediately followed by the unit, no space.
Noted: 240°
